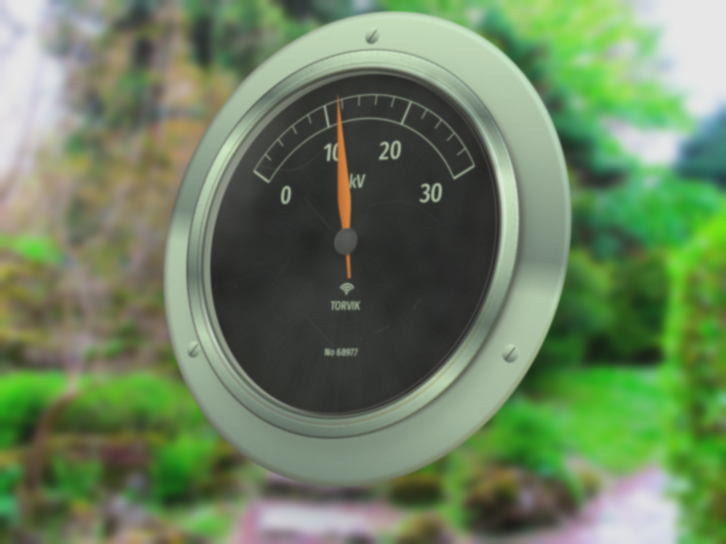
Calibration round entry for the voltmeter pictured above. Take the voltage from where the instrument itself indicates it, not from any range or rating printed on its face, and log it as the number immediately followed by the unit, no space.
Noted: 12kV
